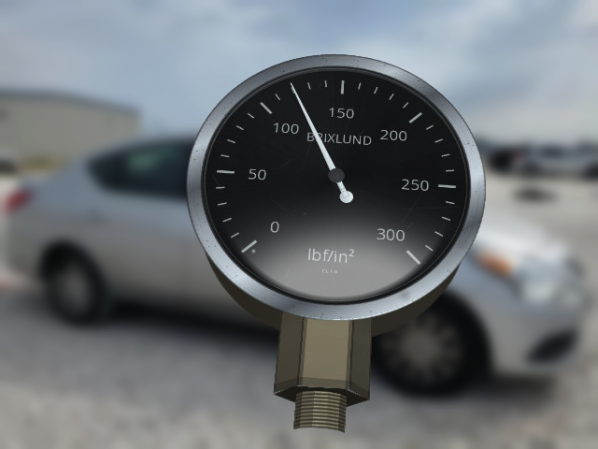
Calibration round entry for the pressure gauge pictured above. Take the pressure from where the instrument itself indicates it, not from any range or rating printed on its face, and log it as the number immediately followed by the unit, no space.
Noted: 120psi
